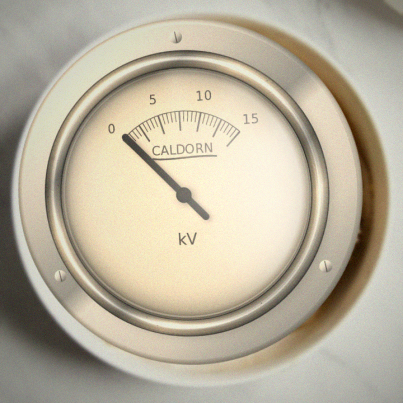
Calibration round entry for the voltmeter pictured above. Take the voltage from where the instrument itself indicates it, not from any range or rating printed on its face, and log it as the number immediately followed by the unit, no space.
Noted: 0.5kV
